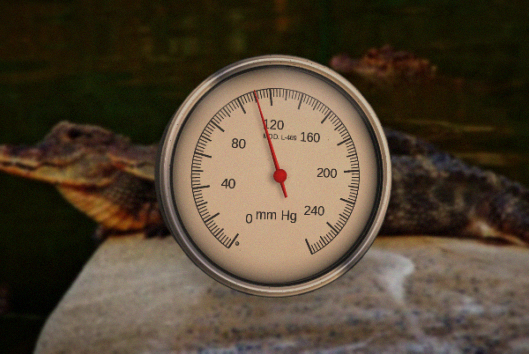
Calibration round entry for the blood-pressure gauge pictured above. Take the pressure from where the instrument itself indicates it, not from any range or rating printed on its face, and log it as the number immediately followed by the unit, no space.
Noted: 110mmHg
